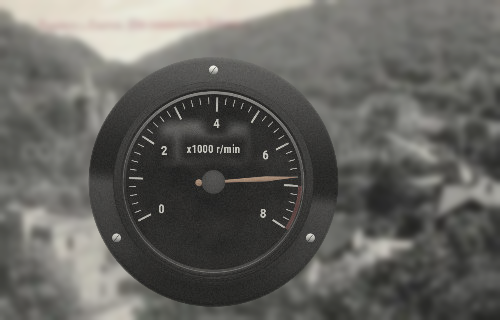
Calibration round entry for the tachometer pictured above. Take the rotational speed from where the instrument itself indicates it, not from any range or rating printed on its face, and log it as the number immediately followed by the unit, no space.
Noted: 6800rpm
